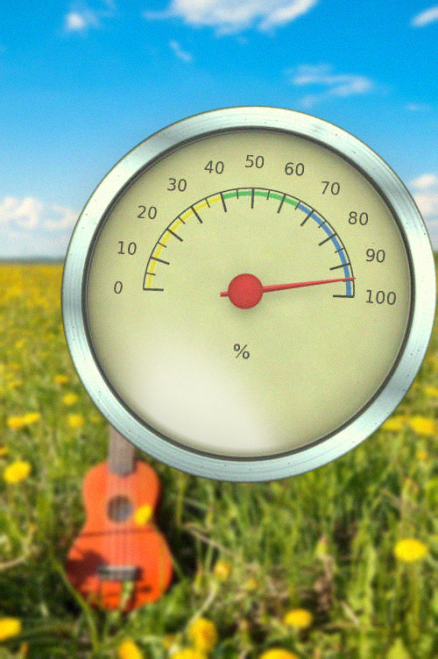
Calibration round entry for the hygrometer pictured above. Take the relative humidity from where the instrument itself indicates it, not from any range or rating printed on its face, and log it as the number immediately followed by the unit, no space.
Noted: 95%
